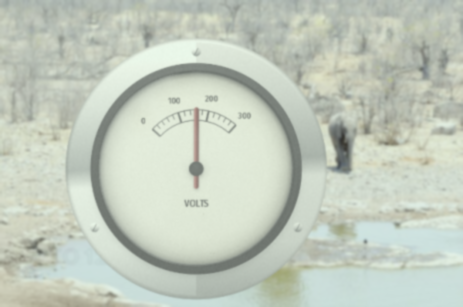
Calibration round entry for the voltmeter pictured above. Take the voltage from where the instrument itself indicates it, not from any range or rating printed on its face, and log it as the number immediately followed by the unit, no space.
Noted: 160V
